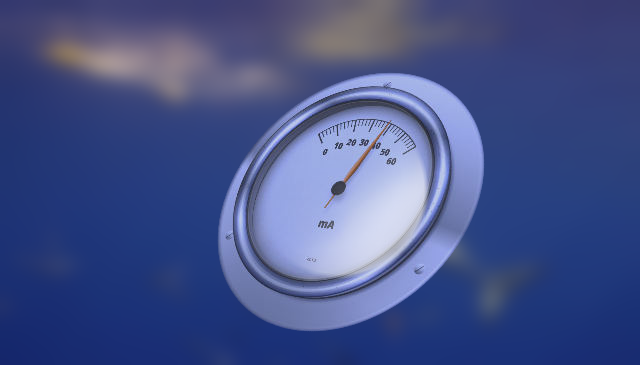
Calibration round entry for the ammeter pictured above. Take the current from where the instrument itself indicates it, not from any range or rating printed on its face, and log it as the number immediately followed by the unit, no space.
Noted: 40mA
